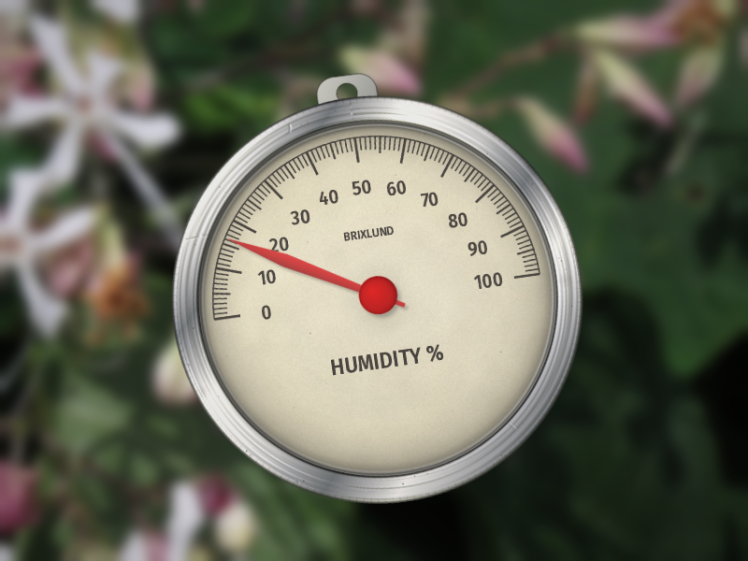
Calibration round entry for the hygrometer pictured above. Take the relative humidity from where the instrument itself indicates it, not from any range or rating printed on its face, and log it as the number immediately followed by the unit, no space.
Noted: 16%
